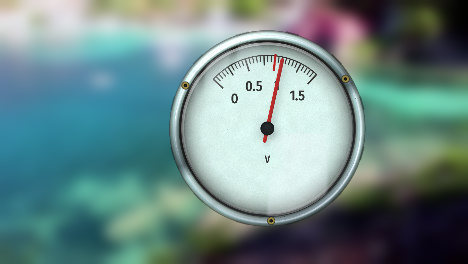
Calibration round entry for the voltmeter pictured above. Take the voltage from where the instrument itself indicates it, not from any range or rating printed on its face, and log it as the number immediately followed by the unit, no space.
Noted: 1V
